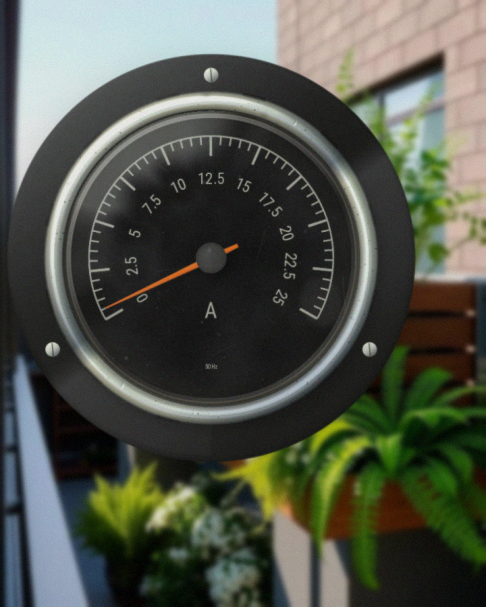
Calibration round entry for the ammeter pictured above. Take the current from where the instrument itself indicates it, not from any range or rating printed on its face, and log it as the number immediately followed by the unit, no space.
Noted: 0.5A
